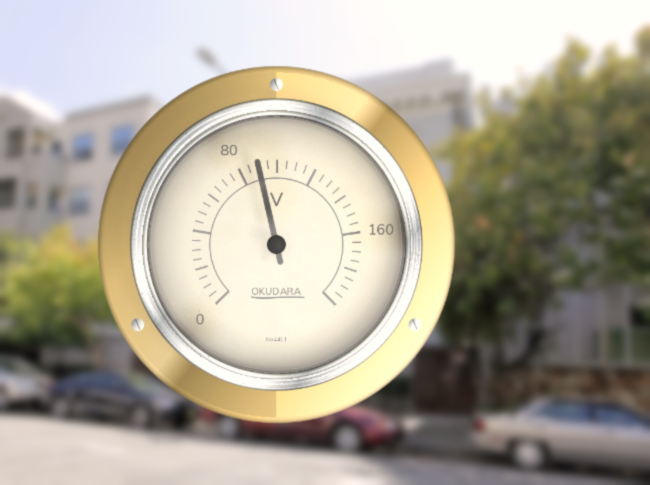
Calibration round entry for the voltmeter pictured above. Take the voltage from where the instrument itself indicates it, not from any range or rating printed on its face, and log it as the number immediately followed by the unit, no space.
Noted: 90V
